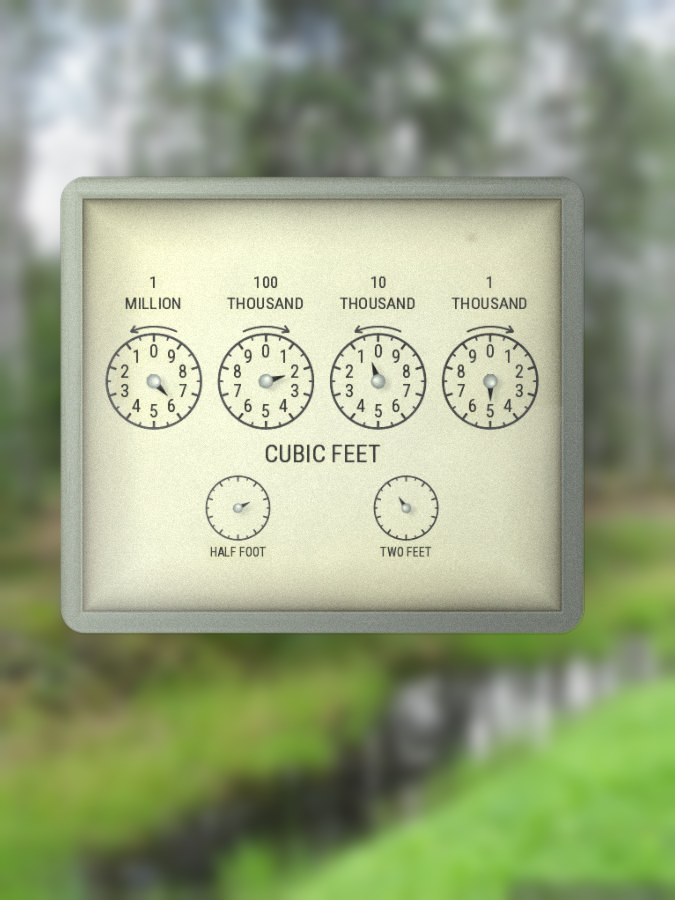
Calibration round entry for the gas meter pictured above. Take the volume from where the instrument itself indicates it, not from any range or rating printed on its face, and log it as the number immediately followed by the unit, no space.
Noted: 620500ft³
